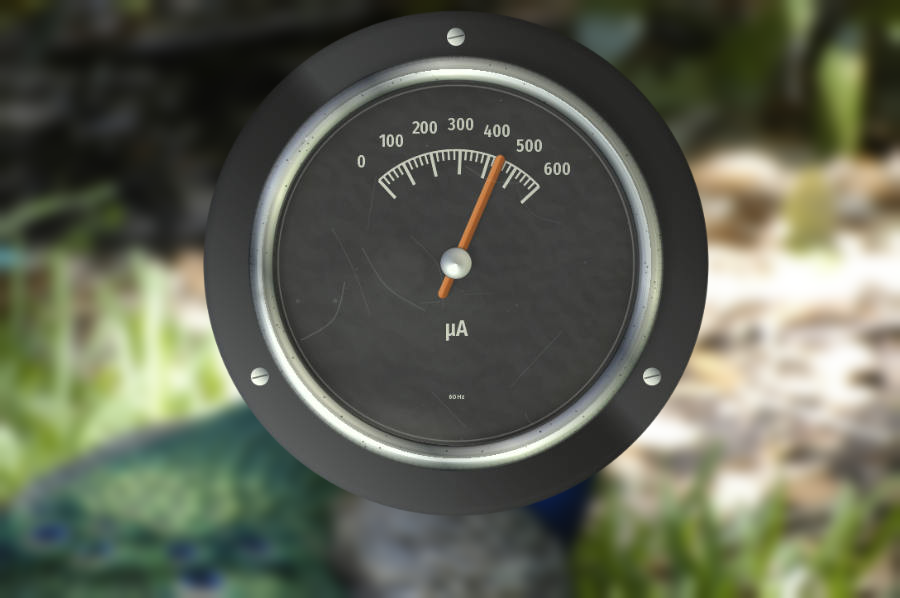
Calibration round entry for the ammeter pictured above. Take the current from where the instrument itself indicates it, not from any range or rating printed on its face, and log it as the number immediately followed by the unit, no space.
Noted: 440µA
